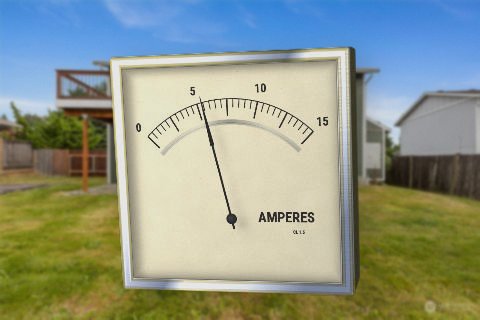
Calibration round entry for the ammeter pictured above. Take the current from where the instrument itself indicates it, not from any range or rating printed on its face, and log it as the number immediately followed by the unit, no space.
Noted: 5.5A
